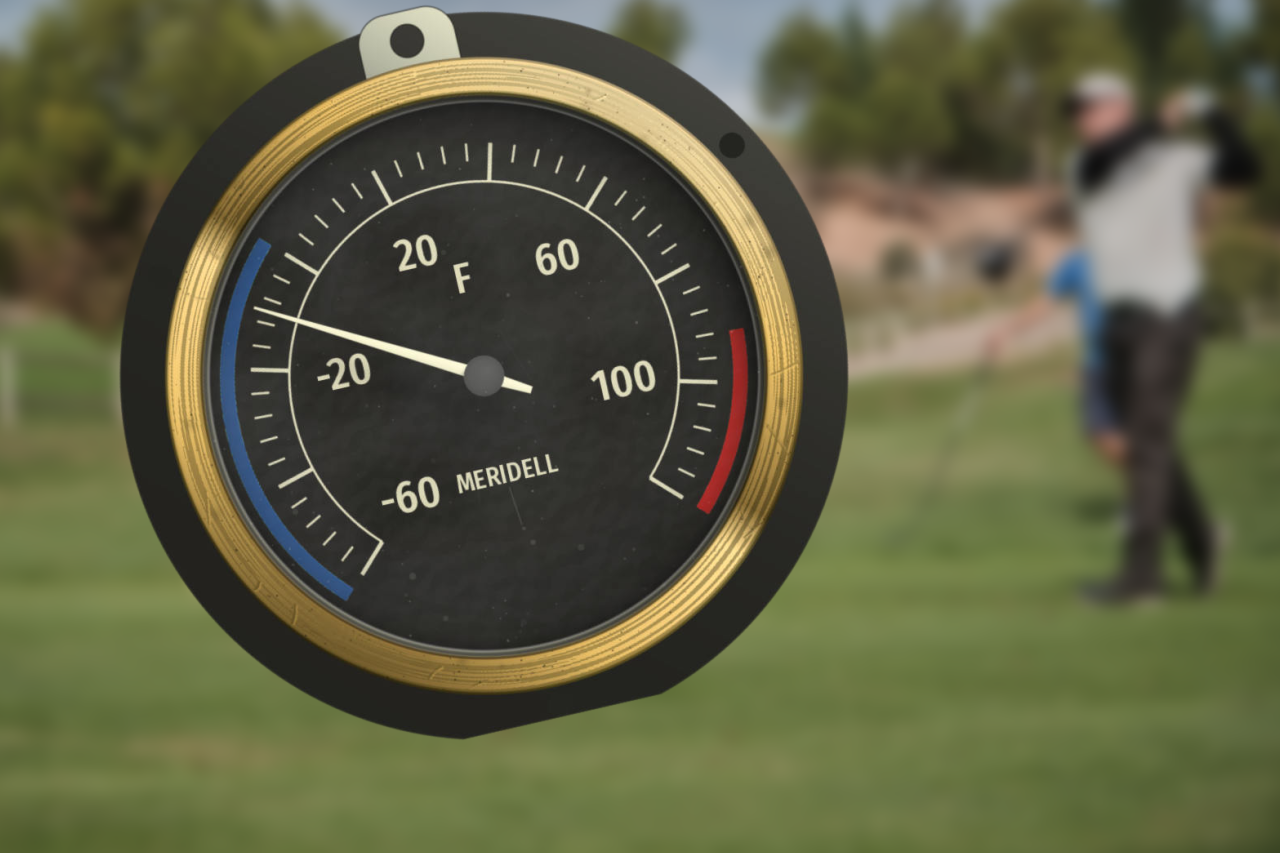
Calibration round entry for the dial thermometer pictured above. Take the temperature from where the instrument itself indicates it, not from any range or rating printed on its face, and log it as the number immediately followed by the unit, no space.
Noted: -10°F
